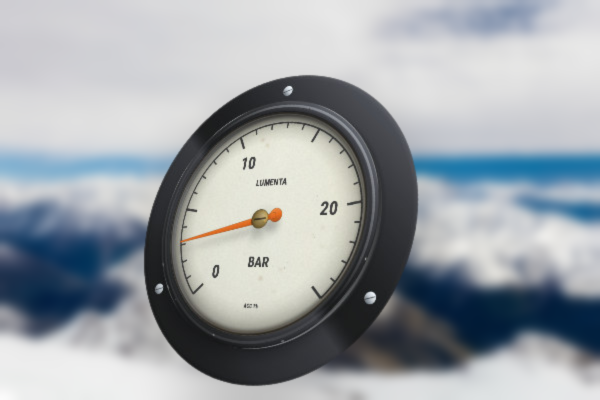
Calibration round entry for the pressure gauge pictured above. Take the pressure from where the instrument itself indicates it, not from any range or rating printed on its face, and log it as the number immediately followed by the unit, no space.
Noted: 3bar
